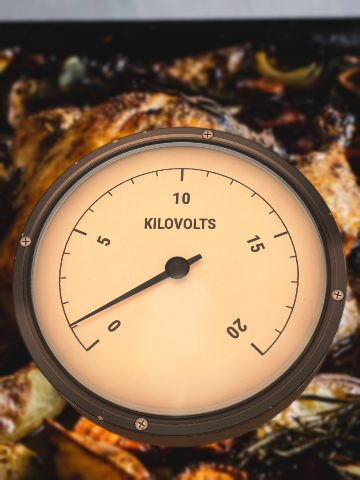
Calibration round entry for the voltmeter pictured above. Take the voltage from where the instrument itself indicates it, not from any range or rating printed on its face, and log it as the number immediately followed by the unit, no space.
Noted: 1kV
